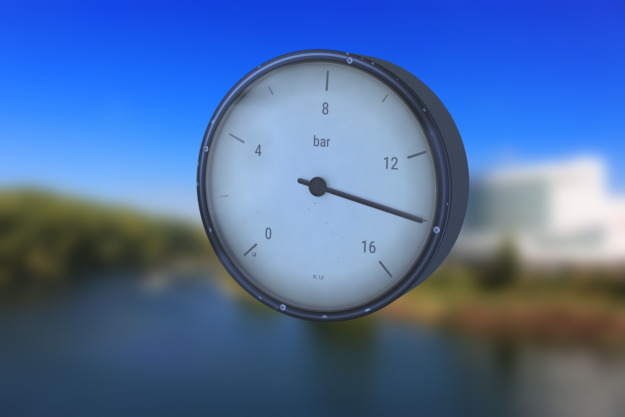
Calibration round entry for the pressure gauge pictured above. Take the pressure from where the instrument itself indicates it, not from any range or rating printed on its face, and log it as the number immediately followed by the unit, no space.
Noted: 14bar
